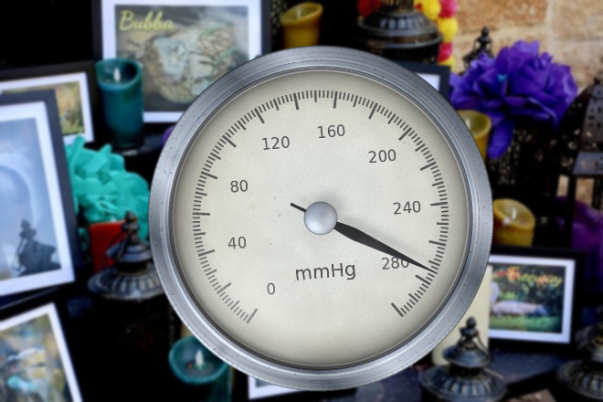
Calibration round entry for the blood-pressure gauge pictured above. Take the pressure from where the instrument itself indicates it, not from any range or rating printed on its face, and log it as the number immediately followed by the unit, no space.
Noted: 274mmHg
